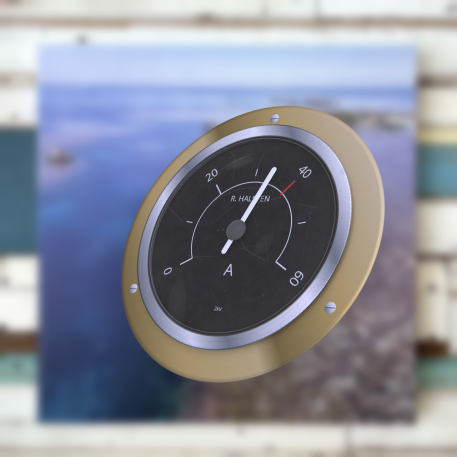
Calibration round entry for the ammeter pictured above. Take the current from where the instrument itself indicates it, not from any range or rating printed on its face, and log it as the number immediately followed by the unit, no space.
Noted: 35A
